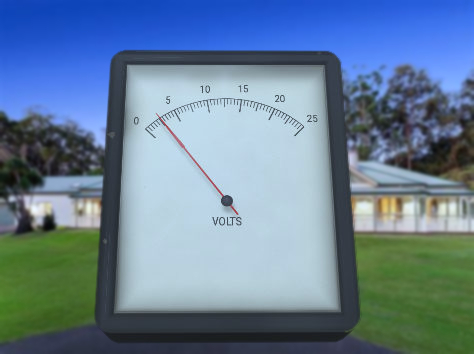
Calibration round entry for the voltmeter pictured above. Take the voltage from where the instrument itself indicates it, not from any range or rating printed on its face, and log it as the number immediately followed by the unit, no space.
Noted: 2.5V
